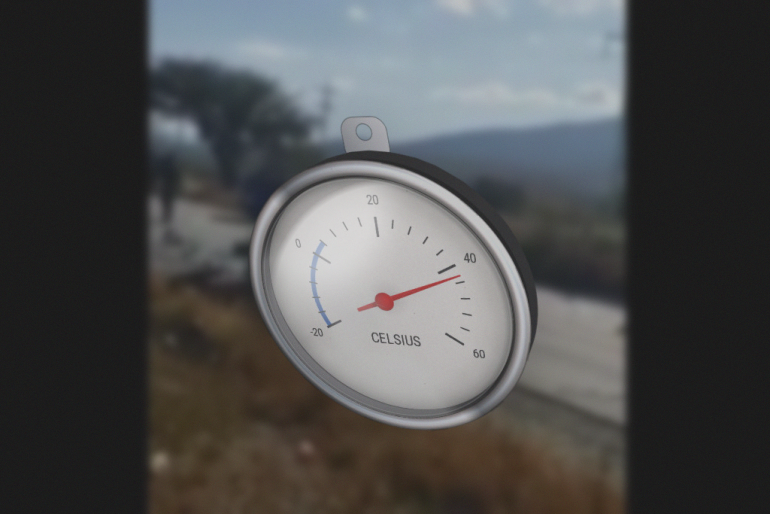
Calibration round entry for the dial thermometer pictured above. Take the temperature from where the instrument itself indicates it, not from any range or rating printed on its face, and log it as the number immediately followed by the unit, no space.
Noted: 42°C
